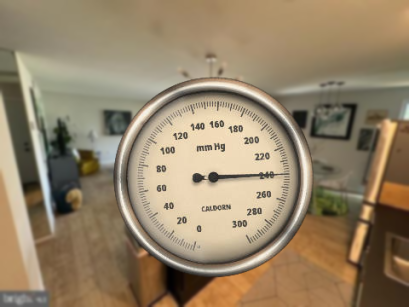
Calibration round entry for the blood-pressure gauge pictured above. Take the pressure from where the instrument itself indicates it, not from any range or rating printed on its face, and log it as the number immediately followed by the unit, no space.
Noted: 240mmHg
